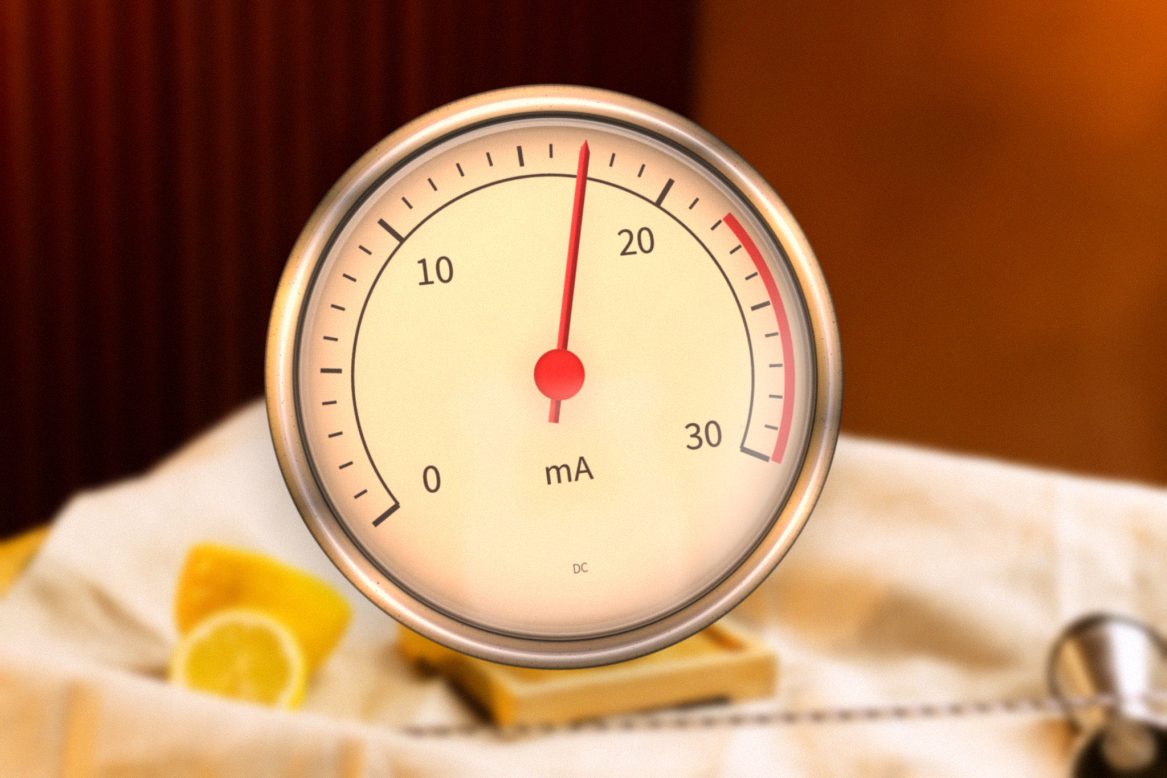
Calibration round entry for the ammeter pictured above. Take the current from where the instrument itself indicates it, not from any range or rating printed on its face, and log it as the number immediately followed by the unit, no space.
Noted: 17mA
